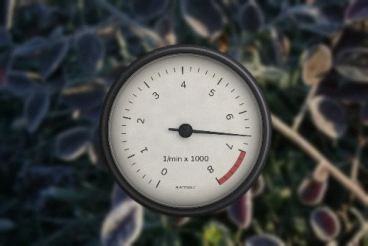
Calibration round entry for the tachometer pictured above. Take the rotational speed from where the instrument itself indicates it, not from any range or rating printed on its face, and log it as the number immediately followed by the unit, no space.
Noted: 6600rpm
